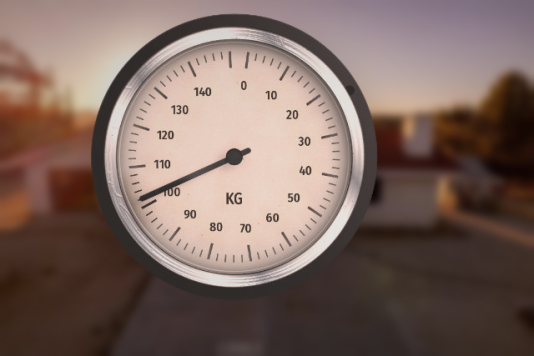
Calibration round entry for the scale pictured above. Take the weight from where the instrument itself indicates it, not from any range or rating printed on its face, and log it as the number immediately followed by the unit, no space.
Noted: 102kg
